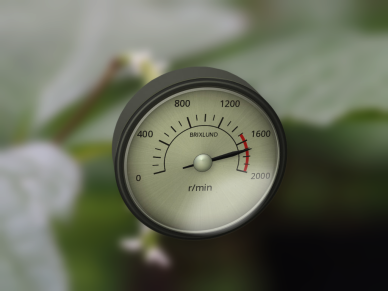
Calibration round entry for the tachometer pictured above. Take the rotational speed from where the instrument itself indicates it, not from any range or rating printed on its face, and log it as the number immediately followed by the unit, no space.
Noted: 1700rpm
